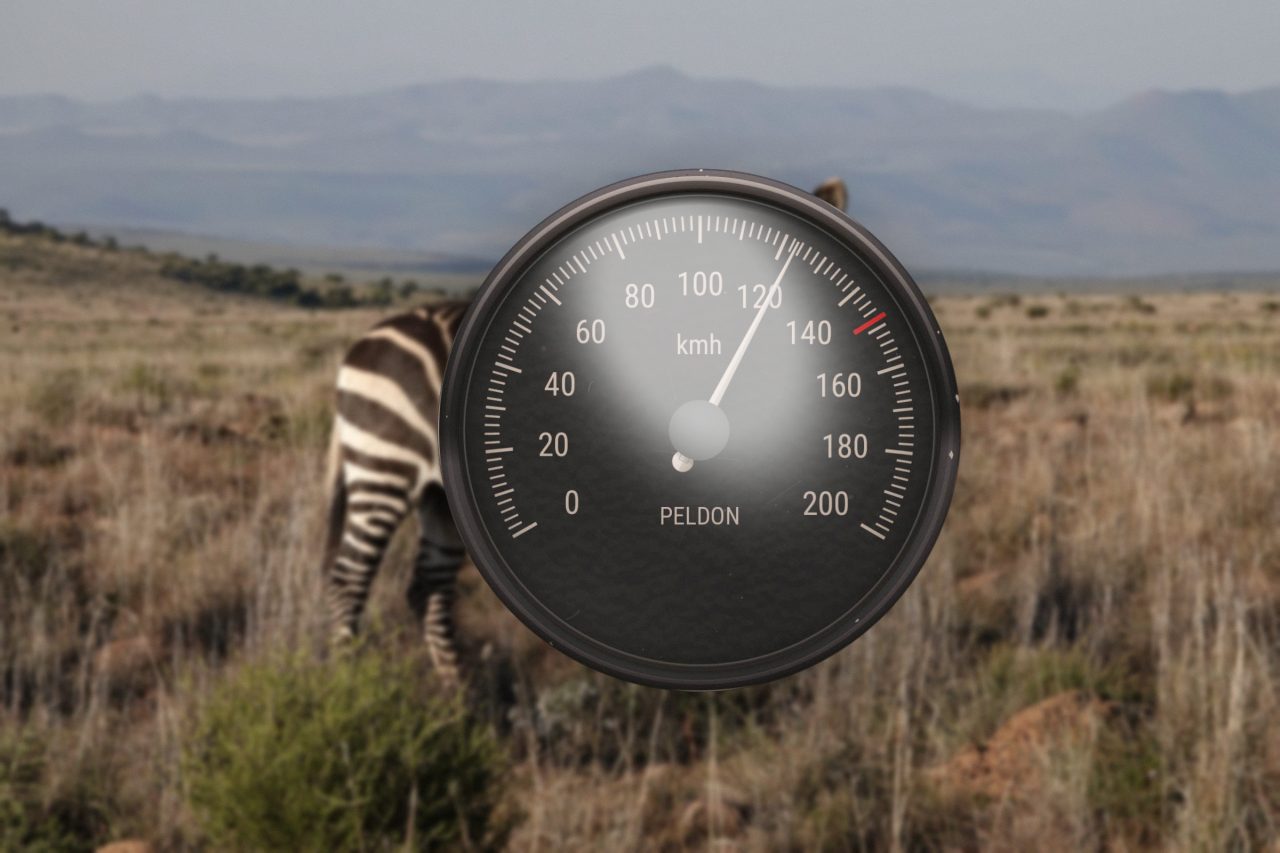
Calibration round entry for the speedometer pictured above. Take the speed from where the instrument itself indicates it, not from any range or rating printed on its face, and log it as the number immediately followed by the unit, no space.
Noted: 123km/h
